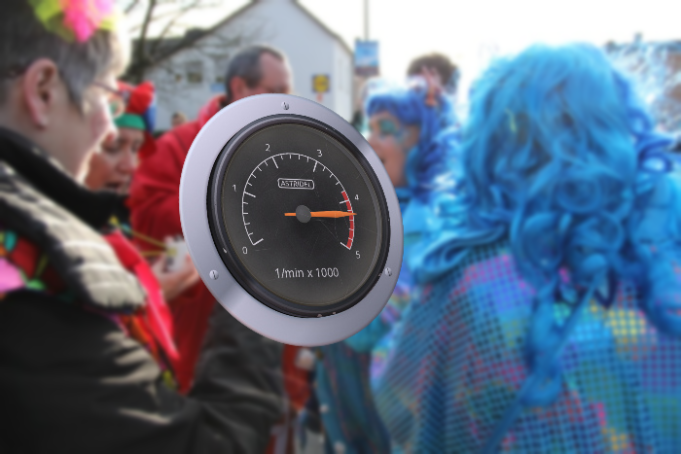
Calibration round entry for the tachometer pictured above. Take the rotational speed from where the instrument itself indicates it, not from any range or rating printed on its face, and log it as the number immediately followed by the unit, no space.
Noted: 4300rpm
